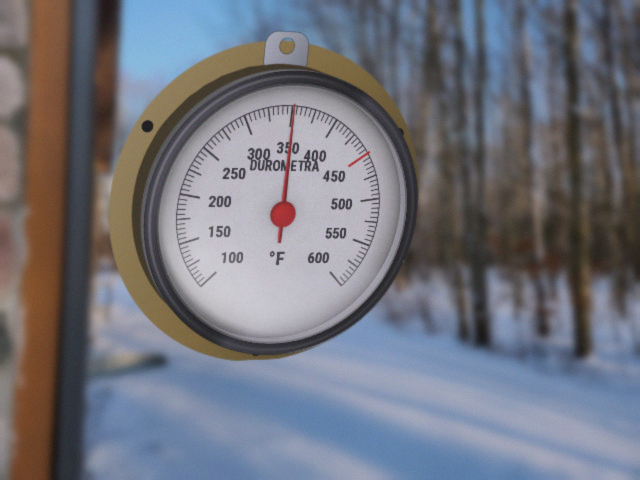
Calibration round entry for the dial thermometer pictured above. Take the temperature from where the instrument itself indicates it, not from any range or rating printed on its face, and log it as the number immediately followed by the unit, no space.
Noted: 350°F
